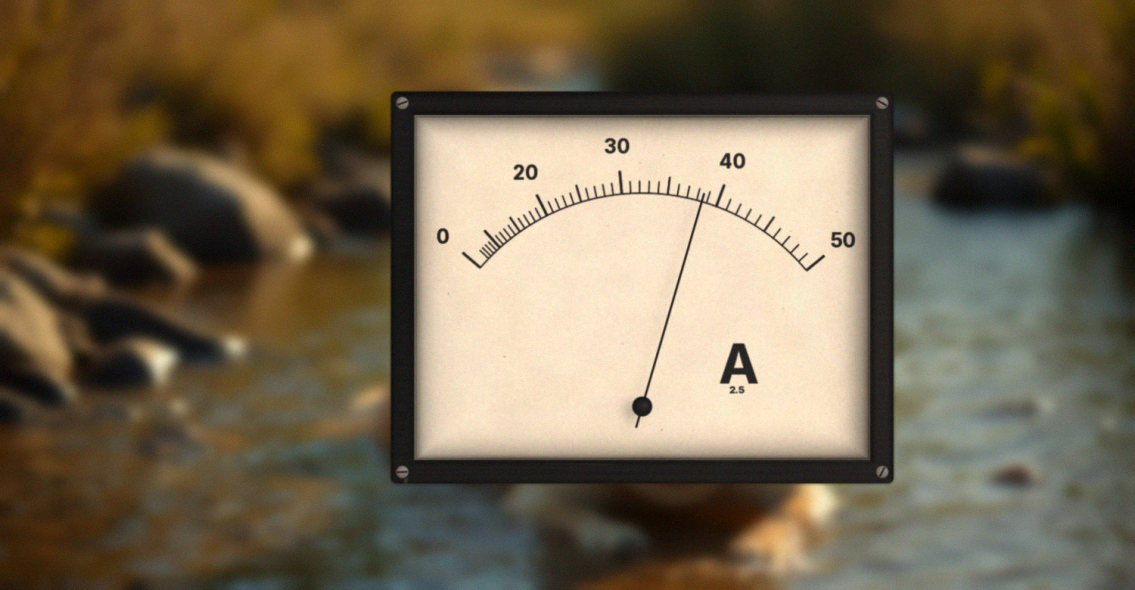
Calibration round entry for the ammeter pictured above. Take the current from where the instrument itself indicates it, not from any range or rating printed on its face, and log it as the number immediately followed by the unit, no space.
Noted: 38.5A
